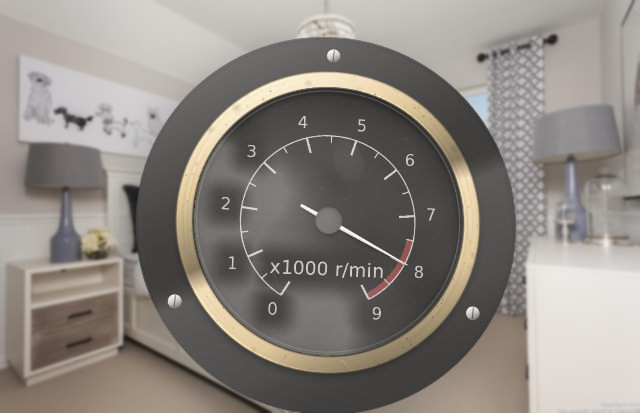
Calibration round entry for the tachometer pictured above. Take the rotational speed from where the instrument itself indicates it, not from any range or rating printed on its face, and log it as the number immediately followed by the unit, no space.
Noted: 8000rpm
